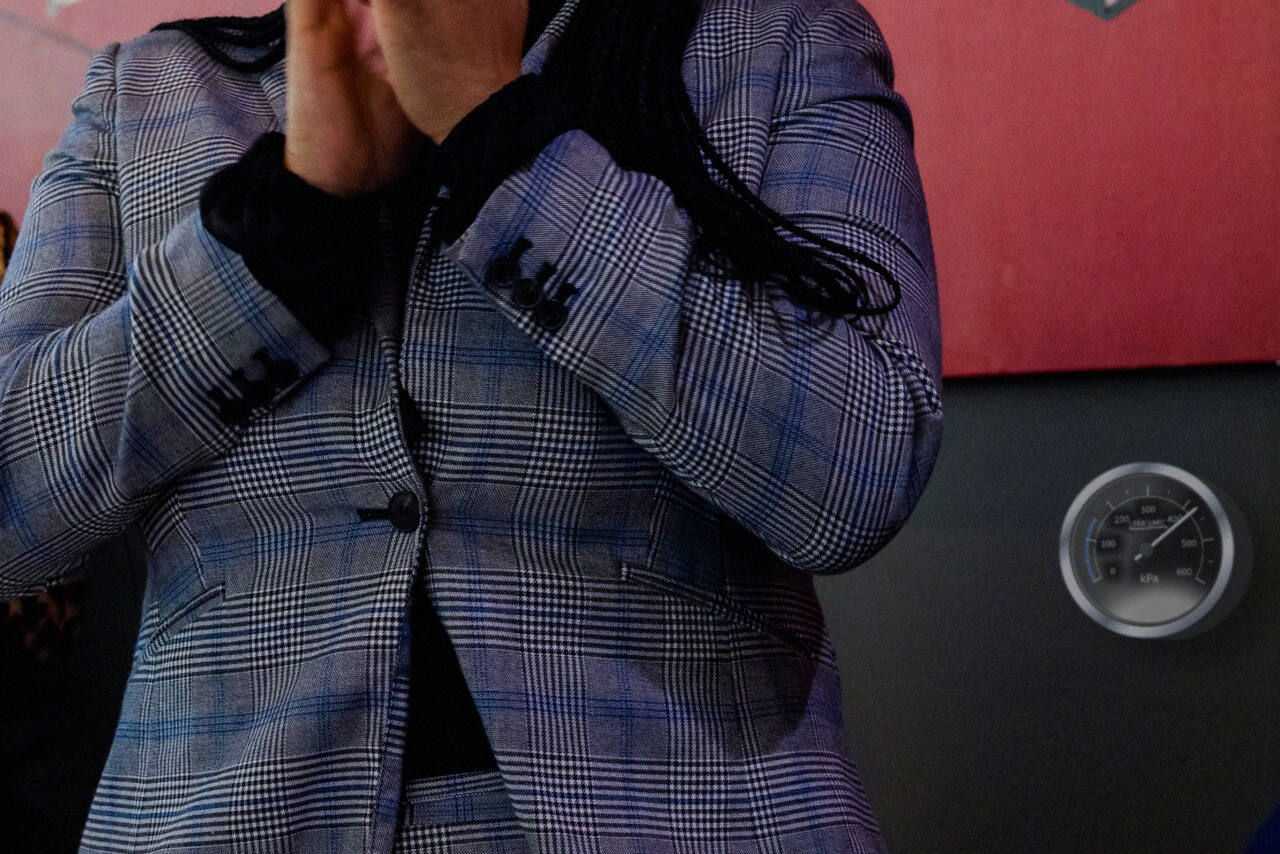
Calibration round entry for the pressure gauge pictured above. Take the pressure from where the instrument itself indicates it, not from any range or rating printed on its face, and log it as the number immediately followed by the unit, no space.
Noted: 425kPa
